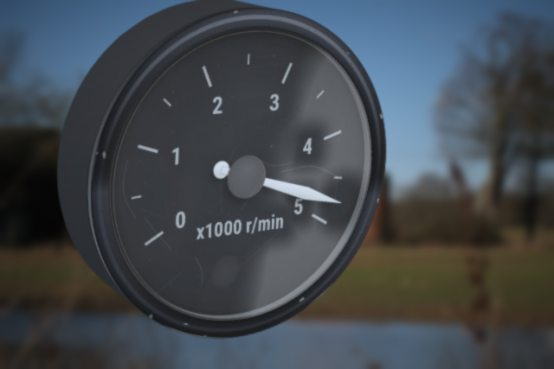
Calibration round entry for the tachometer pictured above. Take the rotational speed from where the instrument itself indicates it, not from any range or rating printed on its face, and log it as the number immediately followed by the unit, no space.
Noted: 4750rpm
